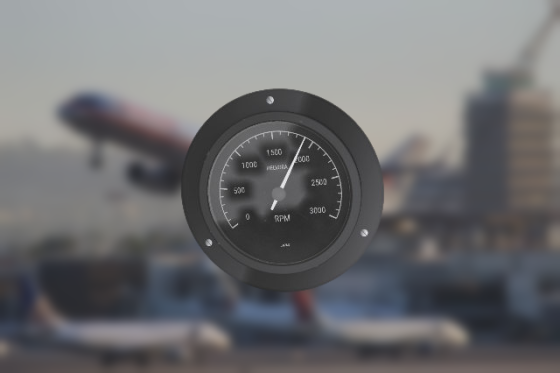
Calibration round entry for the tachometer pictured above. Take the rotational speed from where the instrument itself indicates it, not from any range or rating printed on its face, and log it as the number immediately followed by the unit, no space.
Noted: 1900rpm
